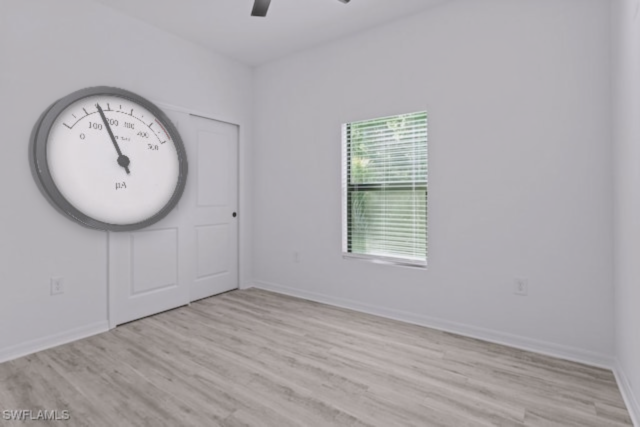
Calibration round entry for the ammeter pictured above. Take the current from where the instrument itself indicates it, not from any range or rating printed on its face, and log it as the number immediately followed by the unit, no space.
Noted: 150µA
